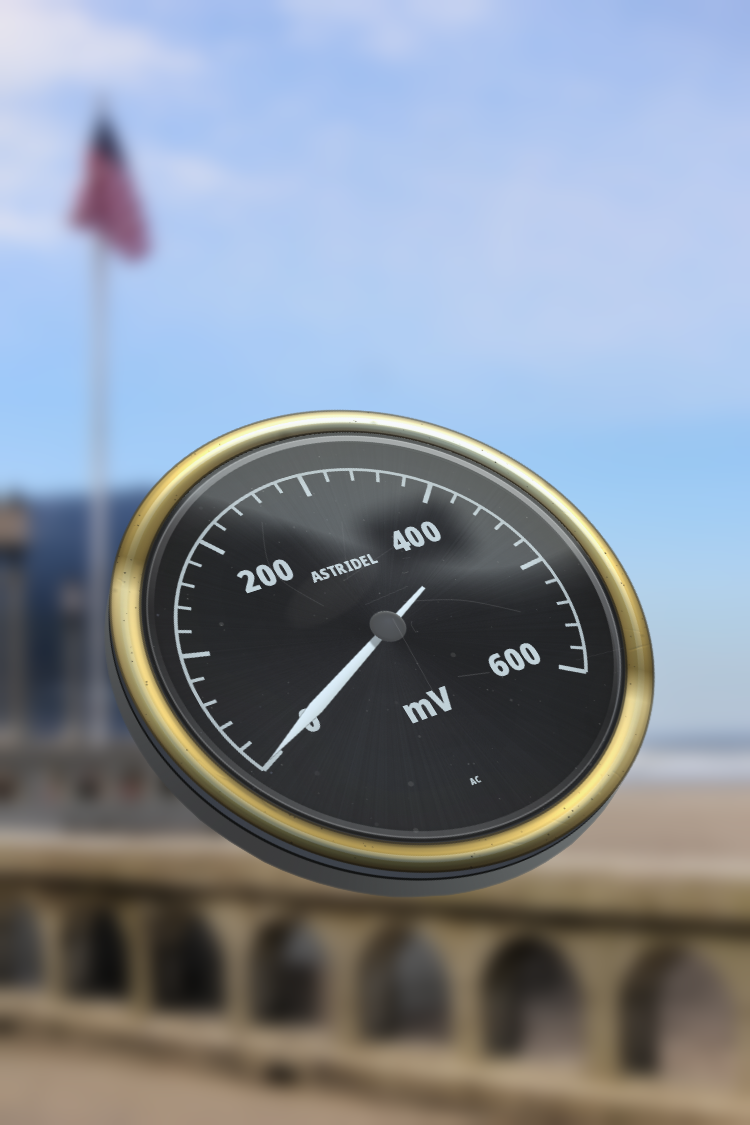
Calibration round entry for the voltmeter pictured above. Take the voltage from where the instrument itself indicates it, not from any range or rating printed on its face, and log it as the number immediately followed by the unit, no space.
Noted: 0mV
